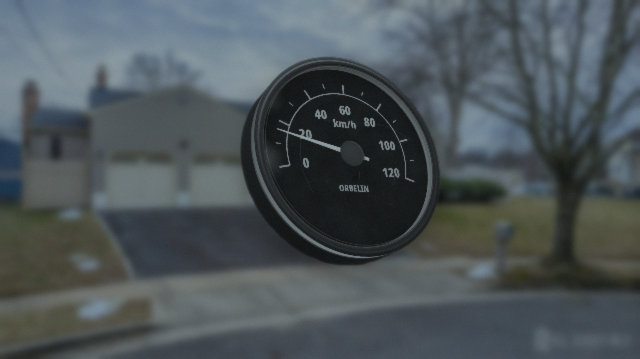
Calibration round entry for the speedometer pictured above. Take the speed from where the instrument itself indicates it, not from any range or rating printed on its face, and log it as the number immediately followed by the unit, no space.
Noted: 15km/h
